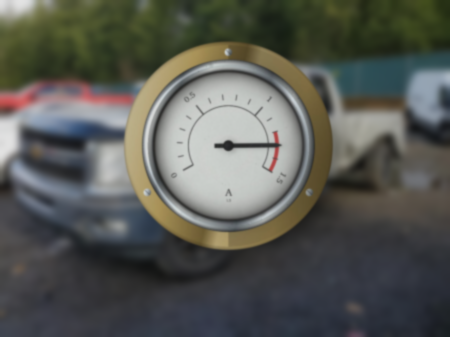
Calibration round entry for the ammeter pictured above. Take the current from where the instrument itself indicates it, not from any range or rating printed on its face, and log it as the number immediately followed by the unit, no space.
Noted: 1.3A
